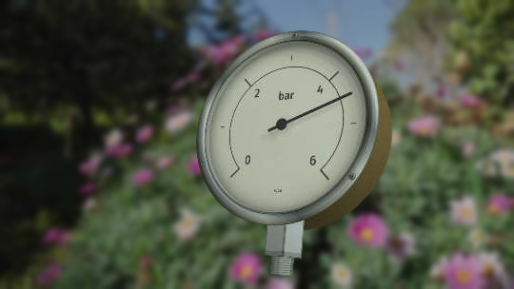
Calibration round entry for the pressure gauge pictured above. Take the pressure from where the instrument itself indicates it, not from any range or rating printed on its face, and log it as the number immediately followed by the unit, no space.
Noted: 4.5bar
